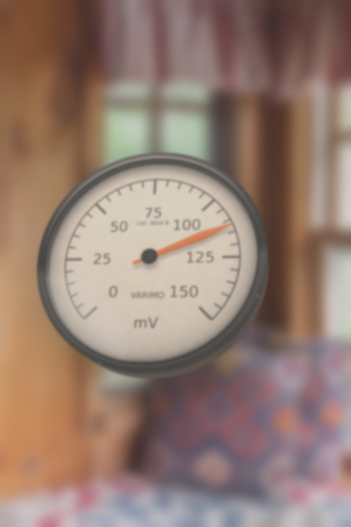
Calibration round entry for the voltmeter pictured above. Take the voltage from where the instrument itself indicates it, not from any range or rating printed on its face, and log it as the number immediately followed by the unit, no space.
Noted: 112.5mV
